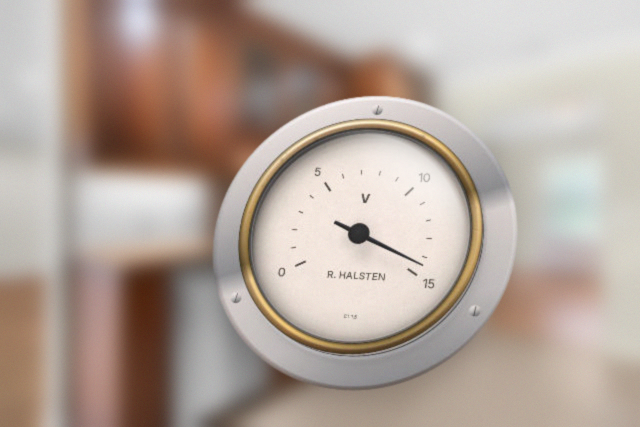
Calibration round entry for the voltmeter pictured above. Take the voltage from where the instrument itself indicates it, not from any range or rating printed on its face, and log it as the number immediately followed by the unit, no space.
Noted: 14.5V
